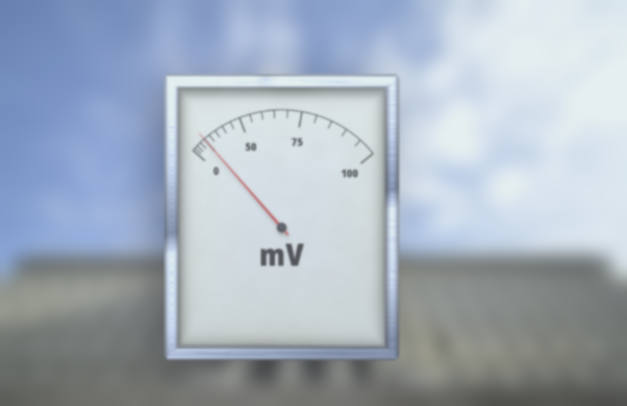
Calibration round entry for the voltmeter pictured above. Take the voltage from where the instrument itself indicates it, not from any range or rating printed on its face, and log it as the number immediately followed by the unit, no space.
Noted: 25mV
